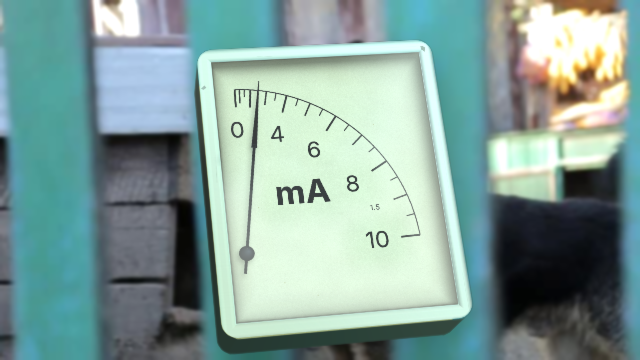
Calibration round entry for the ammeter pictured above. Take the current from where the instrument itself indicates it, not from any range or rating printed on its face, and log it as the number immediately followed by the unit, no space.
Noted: 2.5mA
